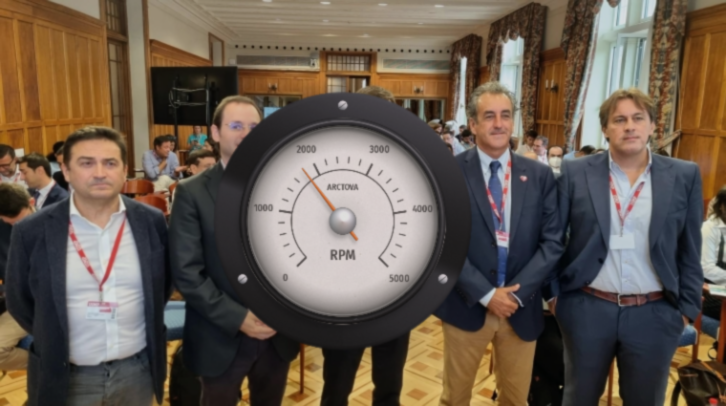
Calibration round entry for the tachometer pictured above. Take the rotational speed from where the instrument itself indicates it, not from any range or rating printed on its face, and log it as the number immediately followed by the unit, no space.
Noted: 1800rpm
